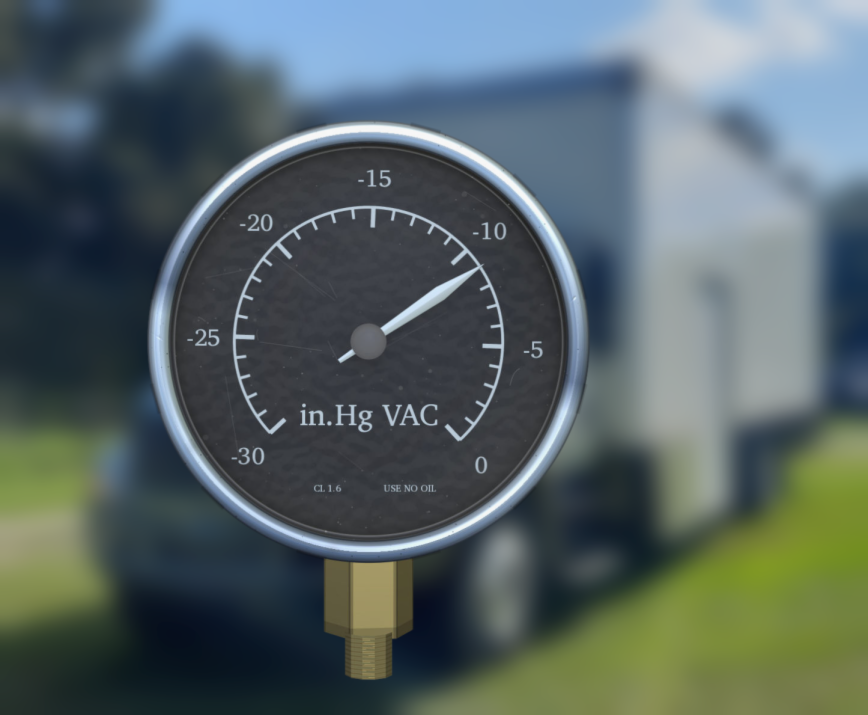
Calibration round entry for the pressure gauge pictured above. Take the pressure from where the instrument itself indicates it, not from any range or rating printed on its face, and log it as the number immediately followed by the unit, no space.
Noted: -9inHg
